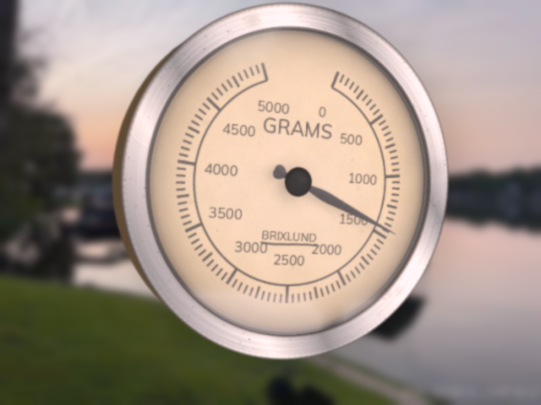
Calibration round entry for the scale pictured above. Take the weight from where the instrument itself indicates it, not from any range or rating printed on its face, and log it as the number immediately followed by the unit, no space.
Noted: 1450g
